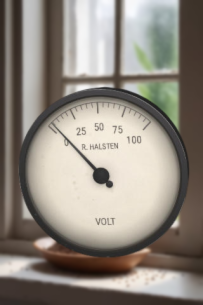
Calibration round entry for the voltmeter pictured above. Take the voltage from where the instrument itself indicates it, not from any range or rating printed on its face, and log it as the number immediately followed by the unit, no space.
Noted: 5V
